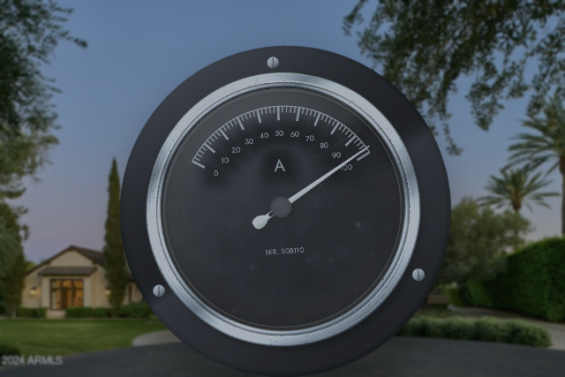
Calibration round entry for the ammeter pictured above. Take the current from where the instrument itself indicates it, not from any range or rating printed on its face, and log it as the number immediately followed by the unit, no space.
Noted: 98A
